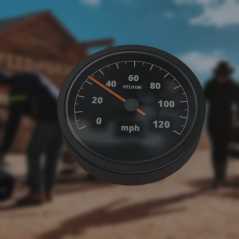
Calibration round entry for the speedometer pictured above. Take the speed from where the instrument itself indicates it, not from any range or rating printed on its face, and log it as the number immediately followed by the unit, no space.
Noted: 32.5mph
